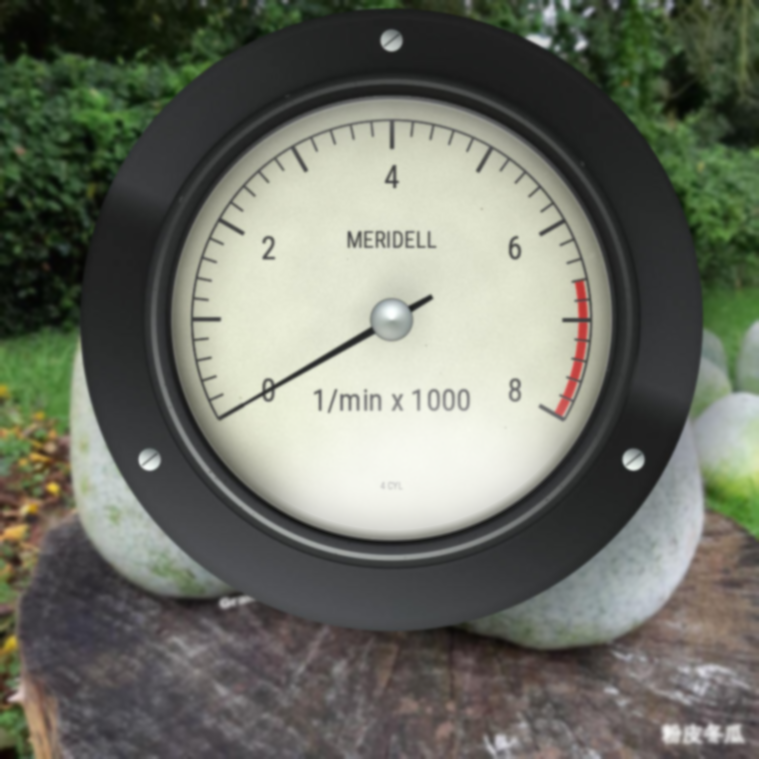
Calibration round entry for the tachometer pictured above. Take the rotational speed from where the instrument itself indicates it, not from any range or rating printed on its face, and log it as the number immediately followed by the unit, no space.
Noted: 0rpm
